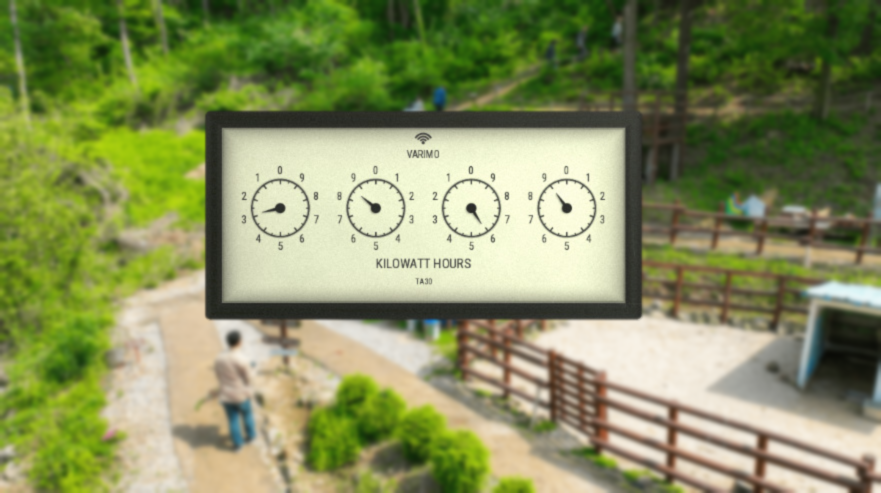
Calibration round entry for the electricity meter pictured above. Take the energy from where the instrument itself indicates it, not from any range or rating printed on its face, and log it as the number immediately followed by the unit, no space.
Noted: 2859kWh
